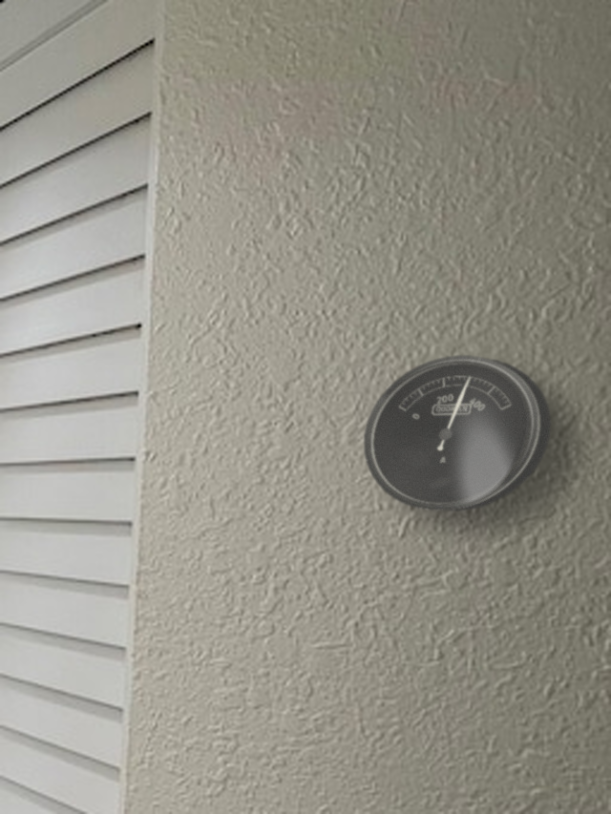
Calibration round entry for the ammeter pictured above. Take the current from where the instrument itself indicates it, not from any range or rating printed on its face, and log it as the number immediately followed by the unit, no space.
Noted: 300A
